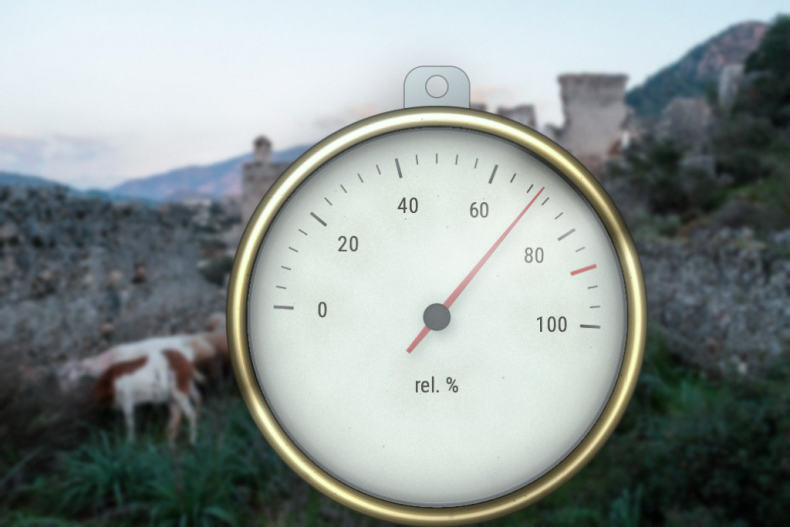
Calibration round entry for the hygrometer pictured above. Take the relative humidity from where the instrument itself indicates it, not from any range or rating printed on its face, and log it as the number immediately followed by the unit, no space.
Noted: 70%
